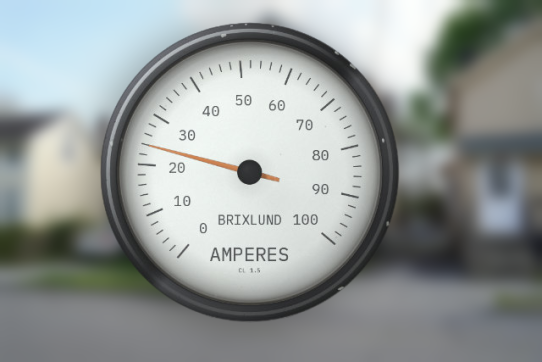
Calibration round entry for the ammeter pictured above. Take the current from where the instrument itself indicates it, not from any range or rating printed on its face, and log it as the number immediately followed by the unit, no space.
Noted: 24A
